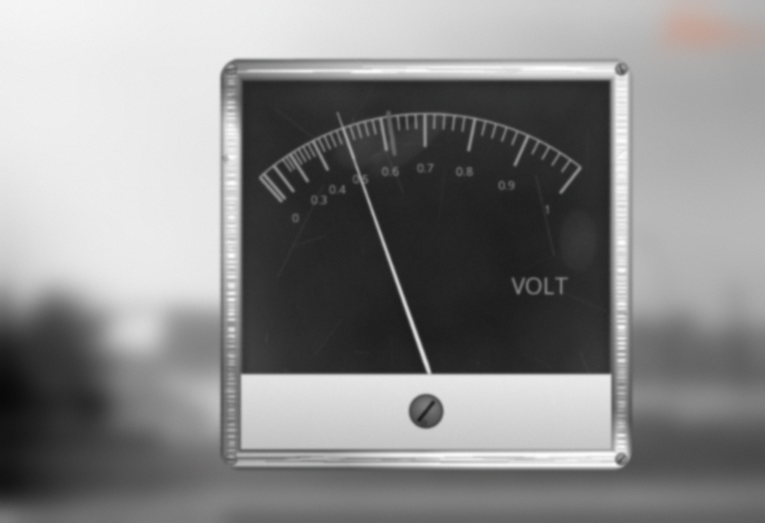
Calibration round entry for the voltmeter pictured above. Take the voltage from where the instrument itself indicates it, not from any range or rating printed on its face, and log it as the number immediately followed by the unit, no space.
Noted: 0.5V
